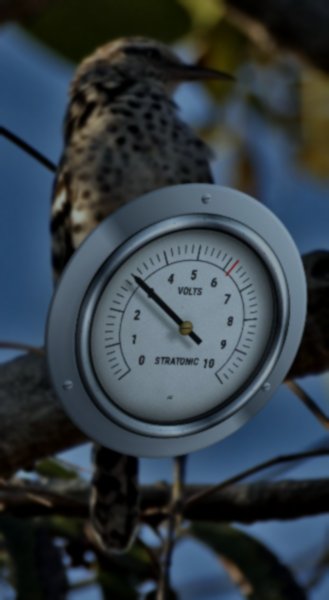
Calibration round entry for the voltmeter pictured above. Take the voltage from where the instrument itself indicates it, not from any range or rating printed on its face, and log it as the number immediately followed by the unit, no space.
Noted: 3V
